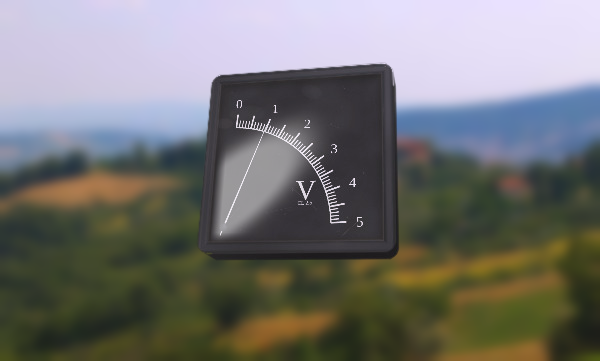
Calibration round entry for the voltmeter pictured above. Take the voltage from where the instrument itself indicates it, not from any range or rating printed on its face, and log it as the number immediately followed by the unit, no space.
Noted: 1V
